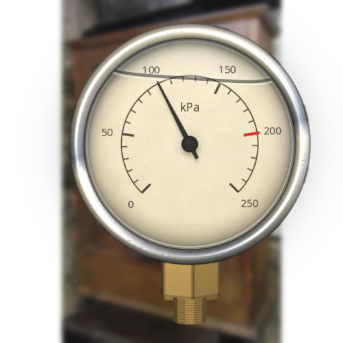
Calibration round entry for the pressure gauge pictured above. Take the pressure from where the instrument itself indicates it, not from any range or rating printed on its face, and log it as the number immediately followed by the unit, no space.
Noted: 100kPa
